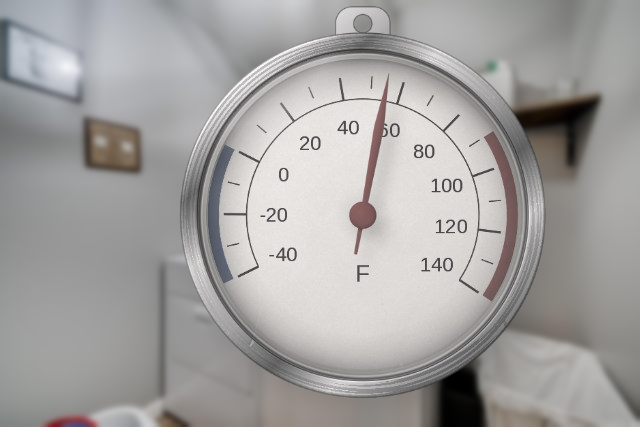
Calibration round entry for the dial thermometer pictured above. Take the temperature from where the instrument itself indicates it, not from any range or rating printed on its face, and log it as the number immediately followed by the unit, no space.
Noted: 55°F
